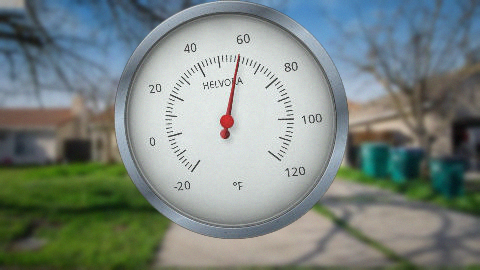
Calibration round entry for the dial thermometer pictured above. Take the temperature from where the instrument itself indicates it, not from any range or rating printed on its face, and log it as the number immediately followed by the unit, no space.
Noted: 60°F
